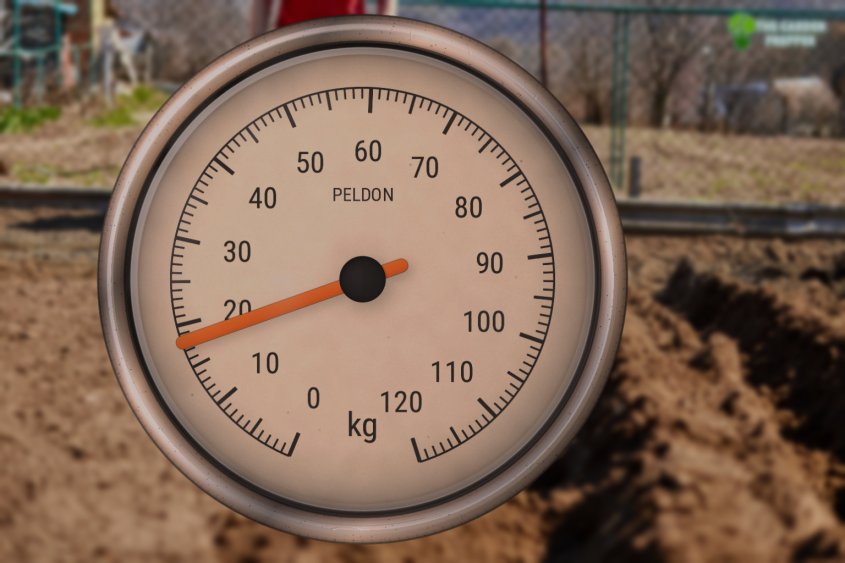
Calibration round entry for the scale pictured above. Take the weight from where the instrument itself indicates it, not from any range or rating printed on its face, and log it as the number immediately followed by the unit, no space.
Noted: 18kg
